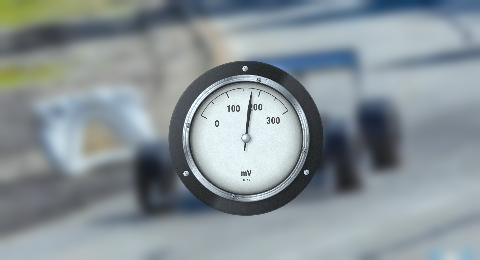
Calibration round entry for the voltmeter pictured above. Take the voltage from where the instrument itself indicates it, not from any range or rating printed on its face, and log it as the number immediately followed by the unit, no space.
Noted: 175mV
